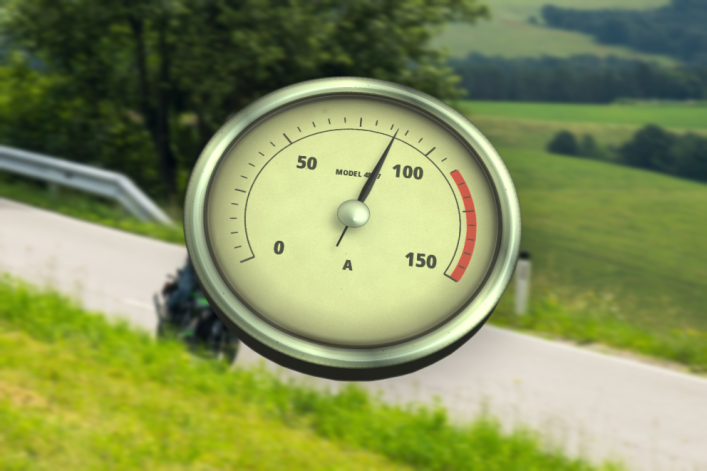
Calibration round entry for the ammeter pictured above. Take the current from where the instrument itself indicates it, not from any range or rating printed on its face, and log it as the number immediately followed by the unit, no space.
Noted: 87.5A
